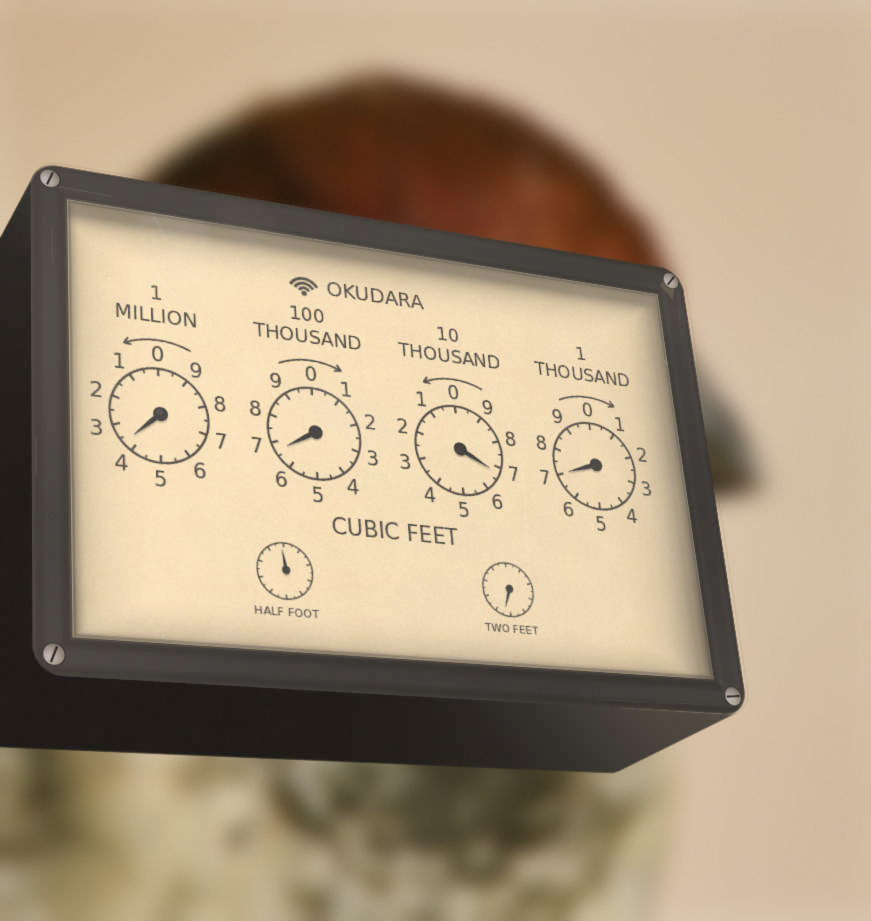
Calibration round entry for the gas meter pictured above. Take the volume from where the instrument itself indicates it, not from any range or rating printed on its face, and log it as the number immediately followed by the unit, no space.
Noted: 366700ft³
